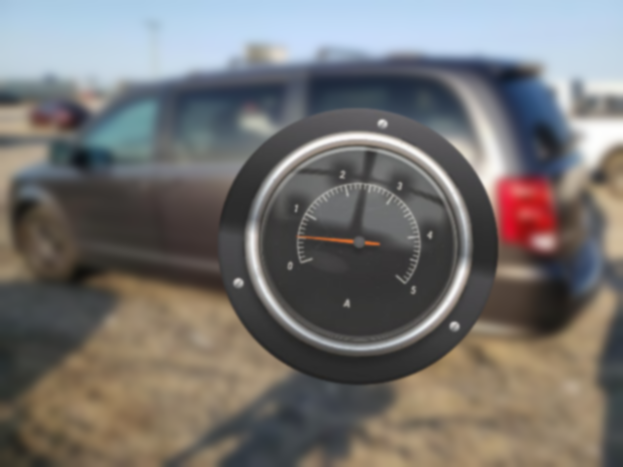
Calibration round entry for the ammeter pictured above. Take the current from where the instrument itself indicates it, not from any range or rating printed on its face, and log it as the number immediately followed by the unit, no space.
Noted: 0.5A
